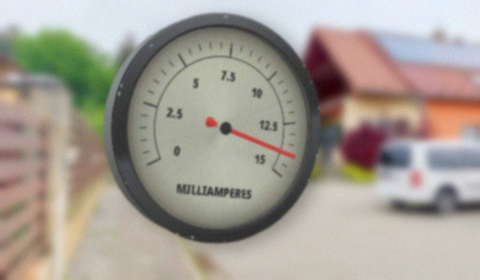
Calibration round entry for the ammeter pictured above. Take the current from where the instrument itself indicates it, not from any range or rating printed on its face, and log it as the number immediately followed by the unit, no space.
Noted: 14mA
